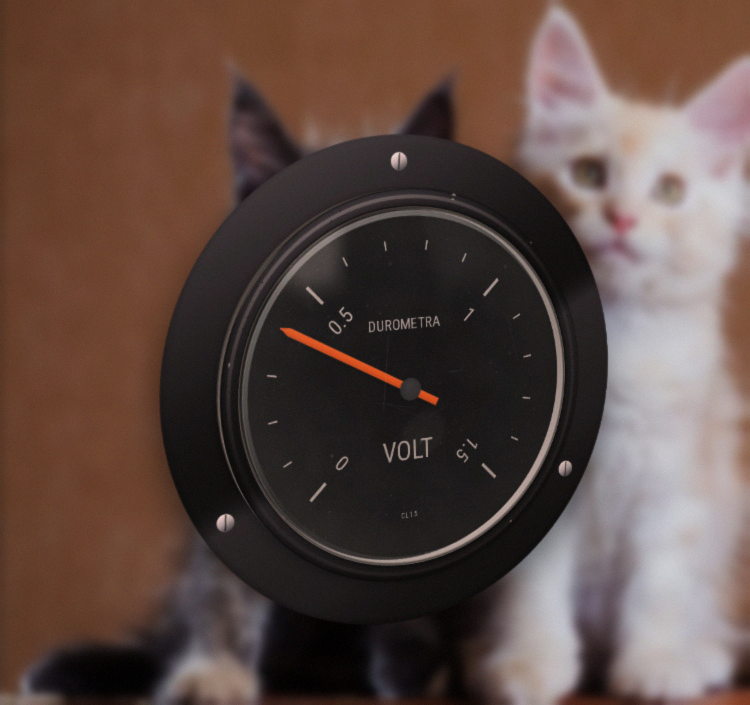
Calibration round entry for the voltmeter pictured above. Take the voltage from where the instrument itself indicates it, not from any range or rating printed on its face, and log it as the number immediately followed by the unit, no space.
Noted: 0.4V
